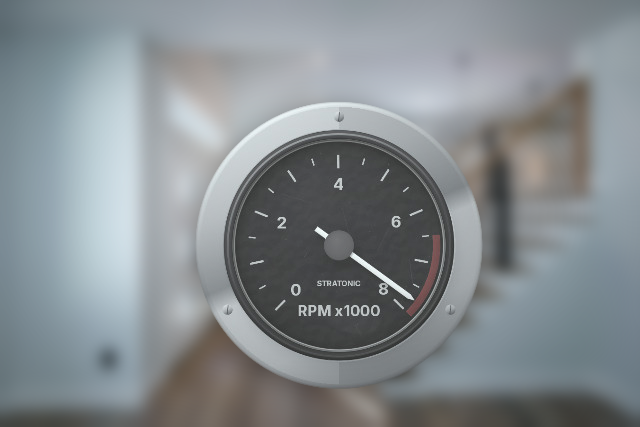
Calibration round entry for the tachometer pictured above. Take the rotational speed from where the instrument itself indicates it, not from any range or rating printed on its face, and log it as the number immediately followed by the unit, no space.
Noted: 7750rpm
